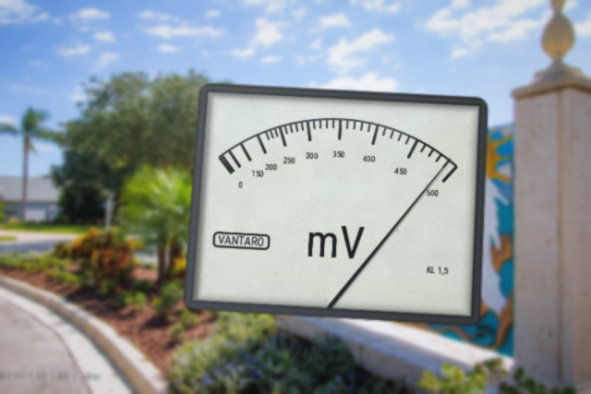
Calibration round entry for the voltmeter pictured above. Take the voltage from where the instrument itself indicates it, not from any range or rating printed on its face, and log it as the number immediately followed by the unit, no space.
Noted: 490mV
